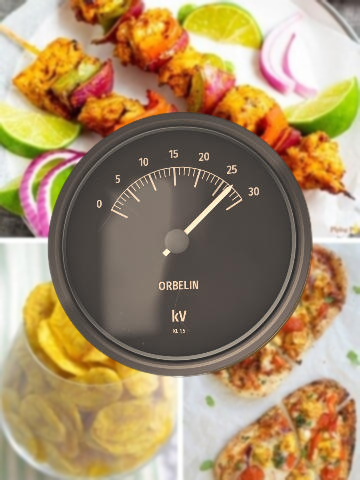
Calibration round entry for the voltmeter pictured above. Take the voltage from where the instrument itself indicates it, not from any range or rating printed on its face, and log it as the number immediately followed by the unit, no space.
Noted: 27kV
